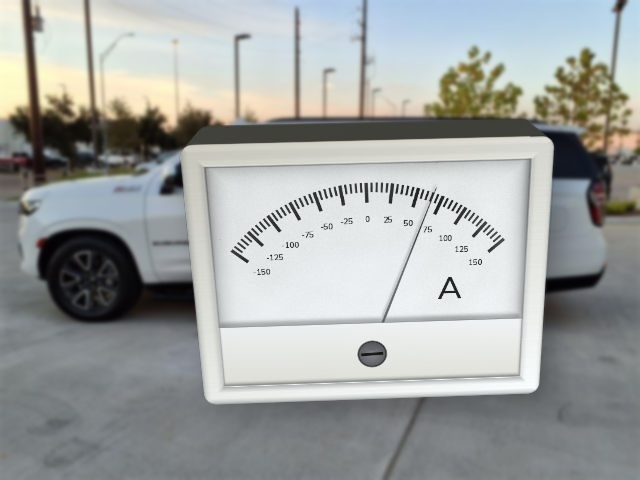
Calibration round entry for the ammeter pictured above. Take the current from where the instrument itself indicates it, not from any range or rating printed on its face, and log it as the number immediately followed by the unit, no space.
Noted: 65A
